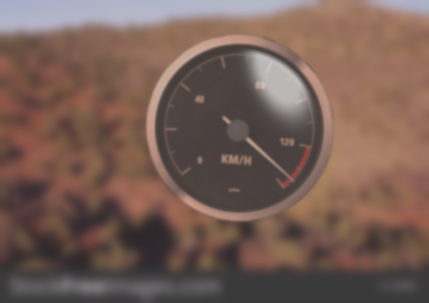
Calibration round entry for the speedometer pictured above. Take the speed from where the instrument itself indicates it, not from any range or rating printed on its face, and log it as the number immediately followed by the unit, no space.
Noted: 135km/h
